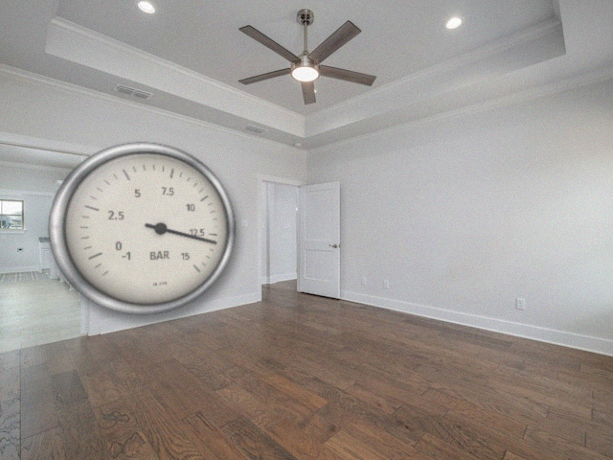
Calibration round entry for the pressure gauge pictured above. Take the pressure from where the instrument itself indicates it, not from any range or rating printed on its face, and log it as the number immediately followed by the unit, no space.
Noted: 13bar
